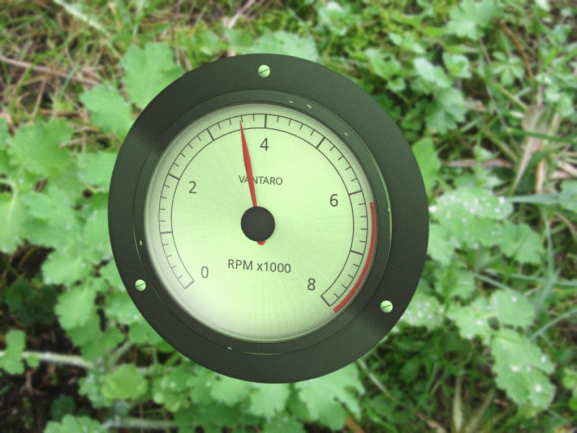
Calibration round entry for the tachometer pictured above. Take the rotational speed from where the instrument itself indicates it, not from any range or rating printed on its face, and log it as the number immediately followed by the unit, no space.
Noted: 3600rpm
